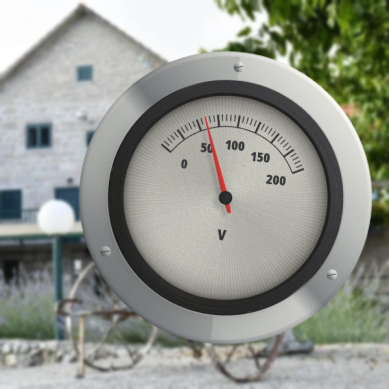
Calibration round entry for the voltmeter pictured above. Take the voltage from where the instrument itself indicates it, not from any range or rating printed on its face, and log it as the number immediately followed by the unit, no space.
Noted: 60V
